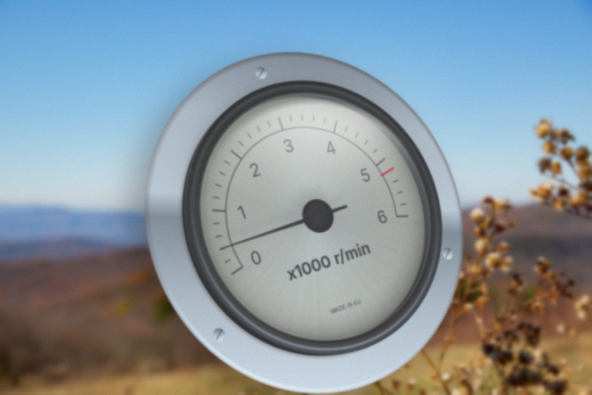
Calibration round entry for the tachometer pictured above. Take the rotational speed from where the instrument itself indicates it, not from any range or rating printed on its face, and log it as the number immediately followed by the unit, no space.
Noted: 400rpm
